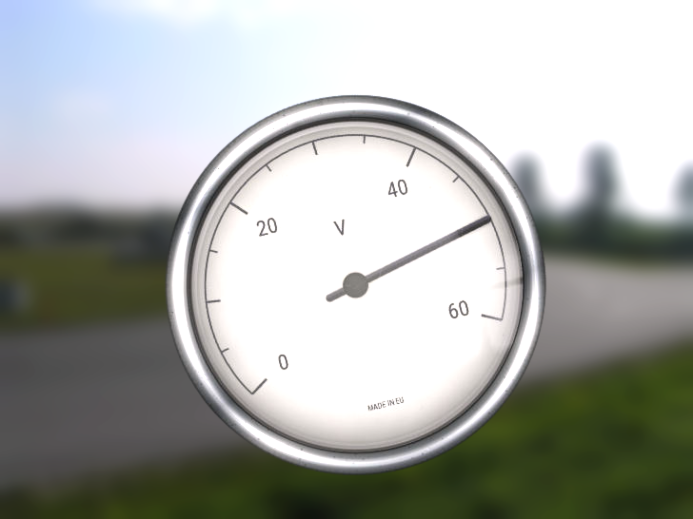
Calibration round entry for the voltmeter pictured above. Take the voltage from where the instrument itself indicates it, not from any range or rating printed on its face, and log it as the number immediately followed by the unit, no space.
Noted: 50V
